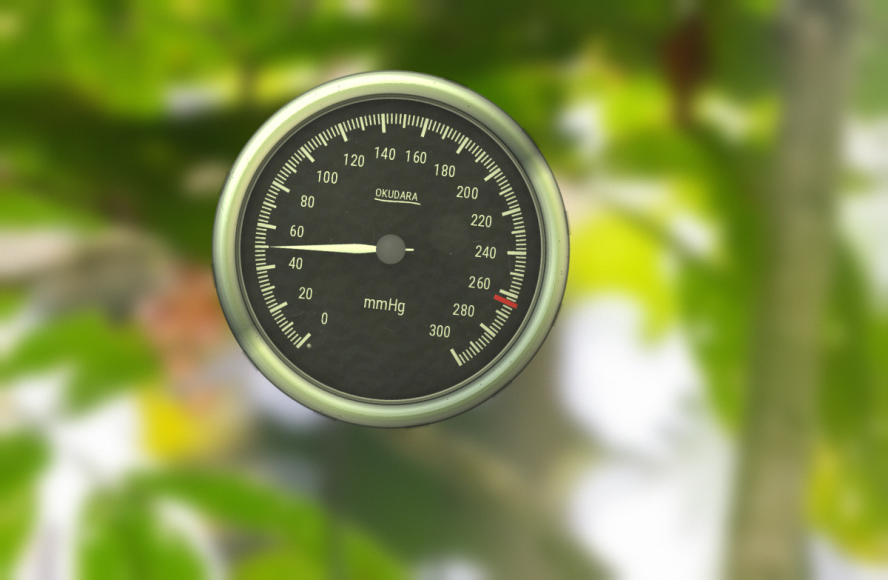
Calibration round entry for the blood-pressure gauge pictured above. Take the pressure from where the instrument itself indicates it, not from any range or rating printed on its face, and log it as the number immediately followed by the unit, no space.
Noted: 50mmHg
